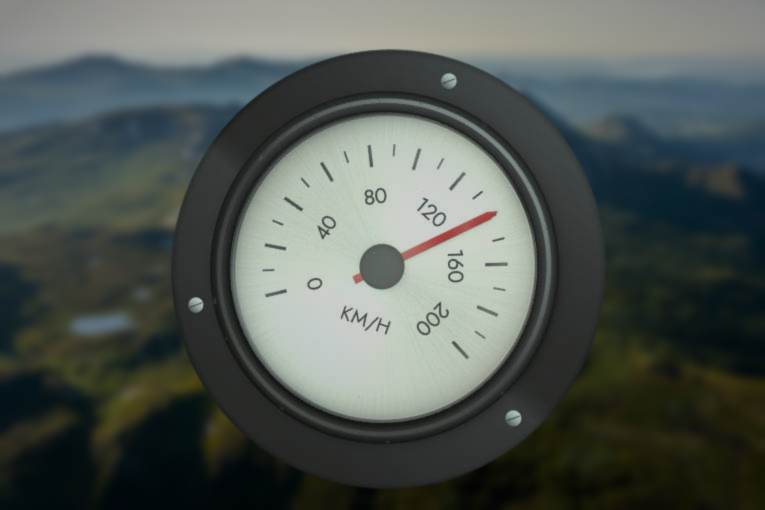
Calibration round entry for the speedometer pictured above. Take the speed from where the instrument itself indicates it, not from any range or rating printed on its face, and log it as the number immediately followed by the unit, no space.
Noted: 140km/h
